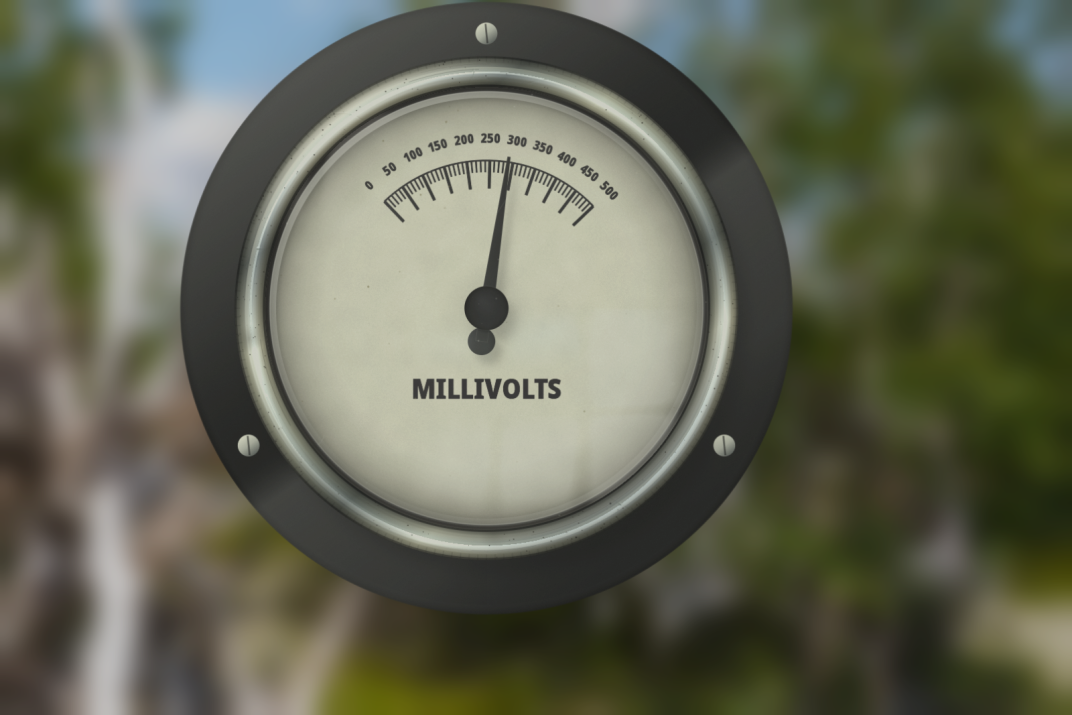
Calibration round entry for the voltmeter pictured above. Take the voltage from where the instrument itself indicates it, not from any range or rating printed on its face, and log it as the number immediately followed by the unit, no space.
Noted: 290mV
